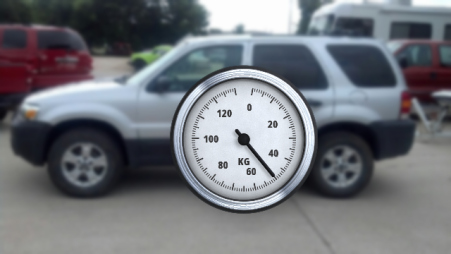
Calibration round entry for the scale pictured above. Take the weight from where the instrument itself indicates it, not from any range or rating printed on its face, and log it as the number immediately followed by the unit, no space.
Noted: 50kg
